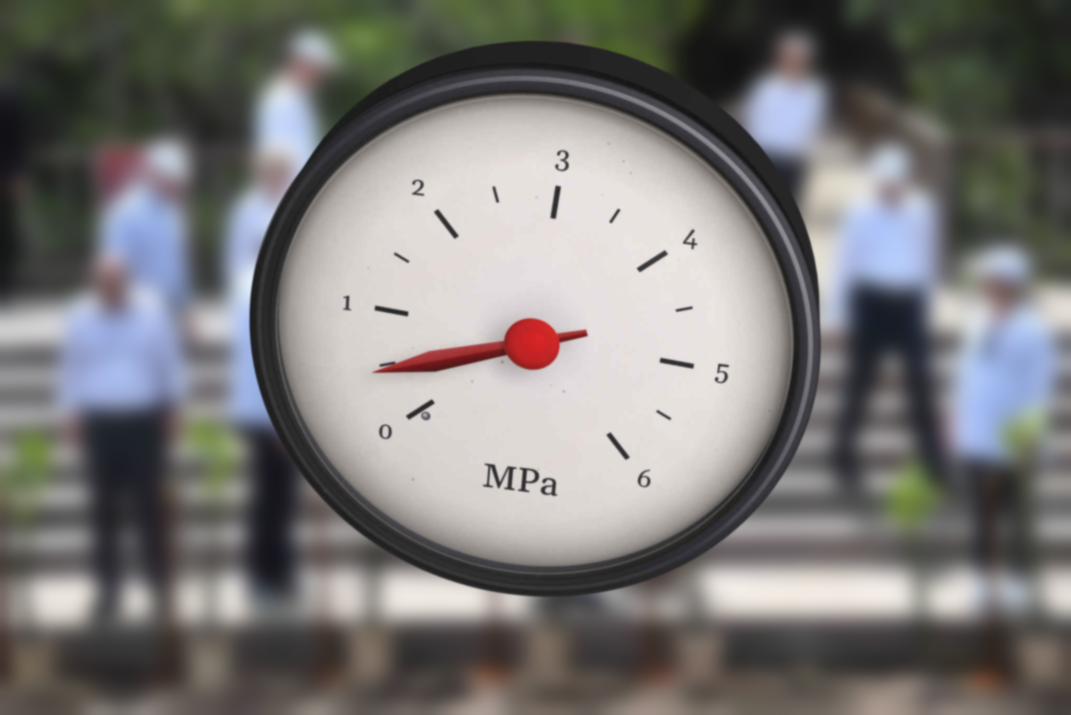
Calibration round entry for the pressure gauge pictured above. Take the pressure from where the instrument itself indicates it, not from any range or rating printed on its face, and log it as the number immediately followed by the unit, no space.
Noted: 0.5MPa
